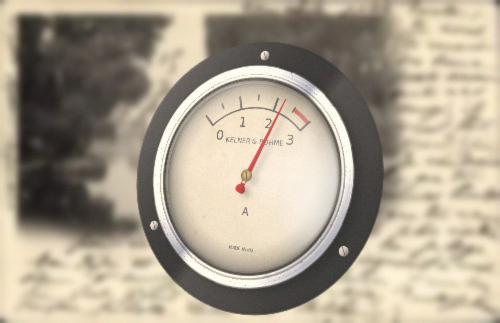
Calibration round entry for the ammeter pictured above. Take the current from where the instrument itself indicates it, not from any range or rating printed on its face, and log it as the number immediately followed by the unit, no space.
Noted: 2.25A
